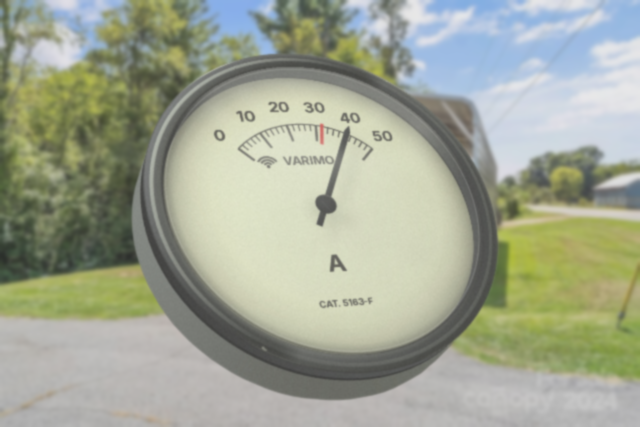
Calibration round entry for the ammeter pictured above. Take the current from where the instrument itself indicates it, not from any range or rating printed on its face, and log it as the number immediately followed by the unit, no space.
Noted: 40A
